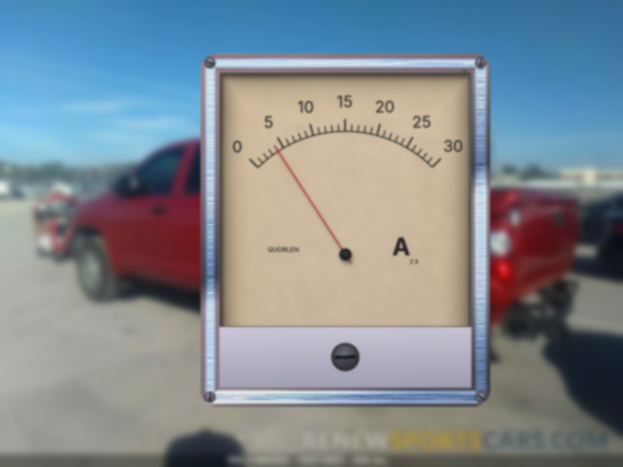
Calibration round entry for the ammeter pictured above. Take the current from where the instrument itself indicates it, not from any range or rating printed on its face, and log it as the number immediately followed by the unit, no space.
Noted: 4A
